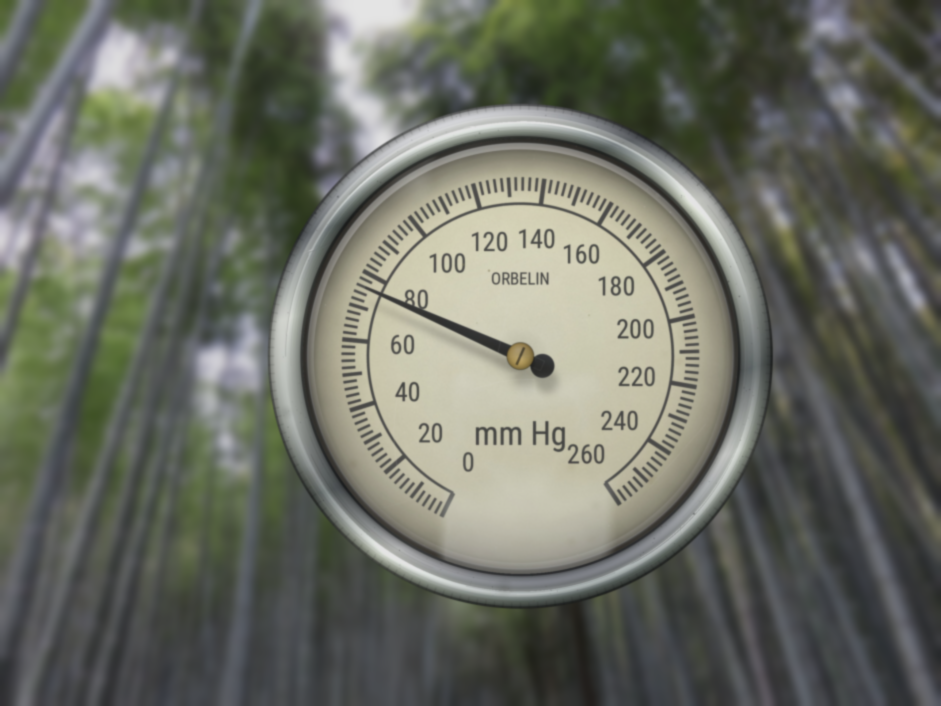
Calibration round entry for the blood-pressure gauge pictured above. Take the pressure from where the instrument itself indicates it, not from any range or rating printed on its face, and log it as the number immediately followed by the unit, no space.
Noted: 76mmHg
